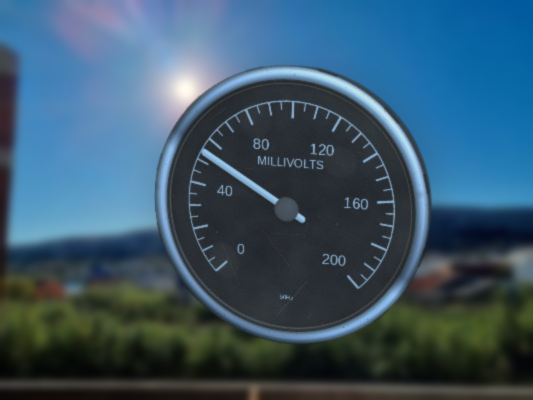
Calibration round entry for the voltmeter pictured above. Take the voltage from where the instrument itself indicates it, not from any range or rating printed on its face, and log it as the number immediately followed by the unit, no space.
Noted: 55mV
